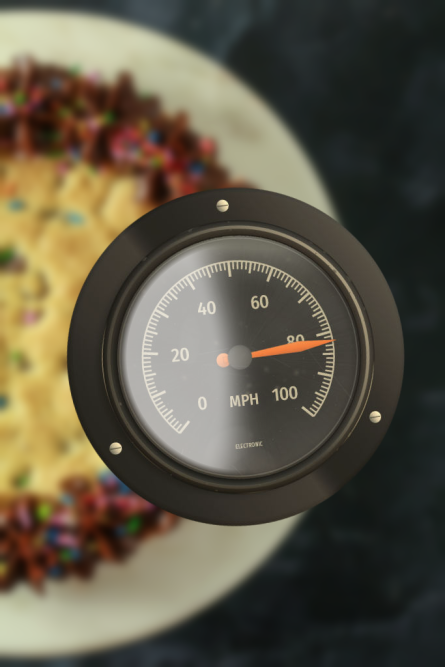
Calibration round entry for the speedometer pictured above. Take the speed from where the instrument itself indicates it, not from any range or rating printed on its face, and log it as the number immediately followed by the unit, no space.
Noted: 82mph
